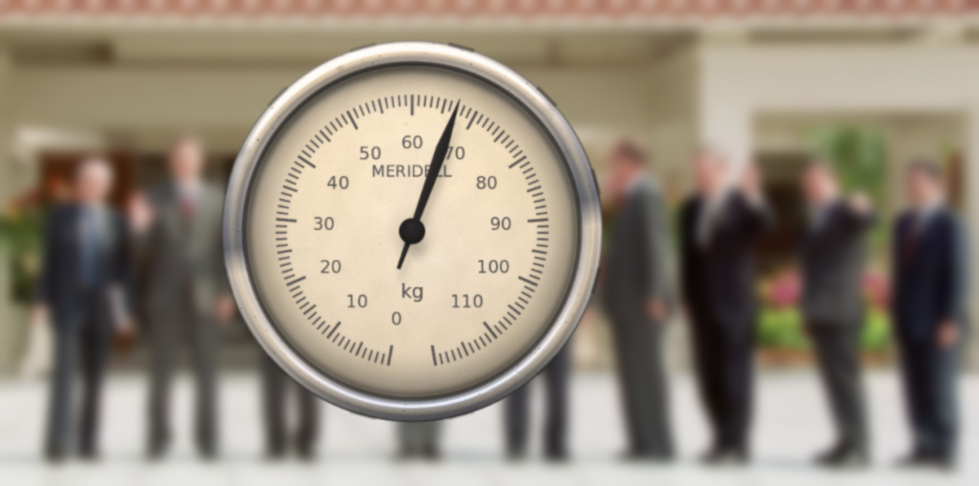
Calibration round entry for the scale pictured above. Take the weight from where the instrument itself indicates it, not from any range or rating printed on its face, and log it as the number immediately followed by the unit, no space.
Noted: 67kg
